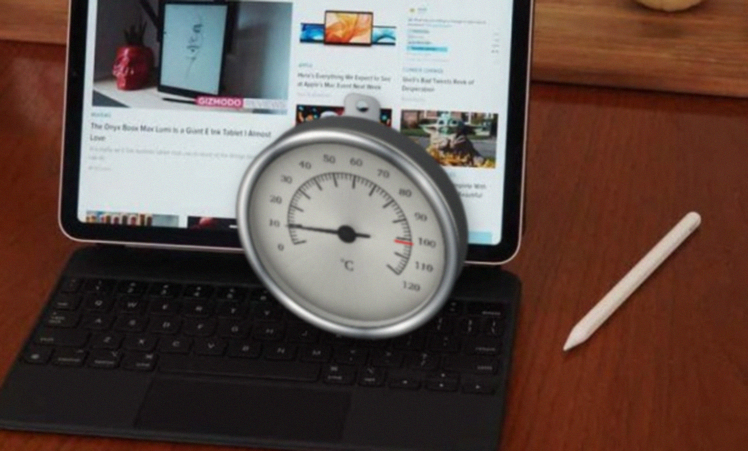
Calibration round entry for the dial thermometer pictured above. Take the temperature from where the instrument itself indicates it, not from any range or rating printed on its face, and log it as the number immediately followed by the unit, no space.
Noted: 10°C
